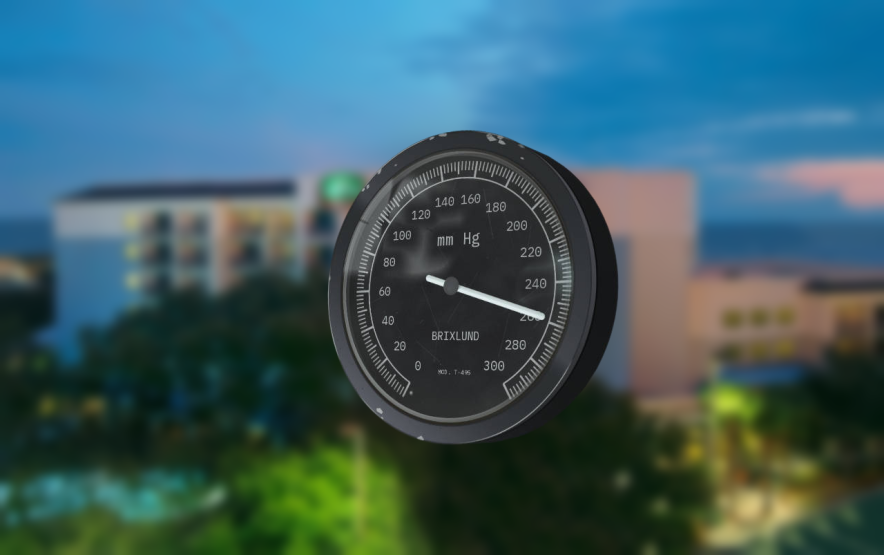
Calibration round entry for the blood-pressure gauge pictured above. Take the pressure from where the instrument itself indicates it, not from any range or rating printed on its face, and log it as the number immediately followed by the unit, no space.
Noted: 258mmHg
